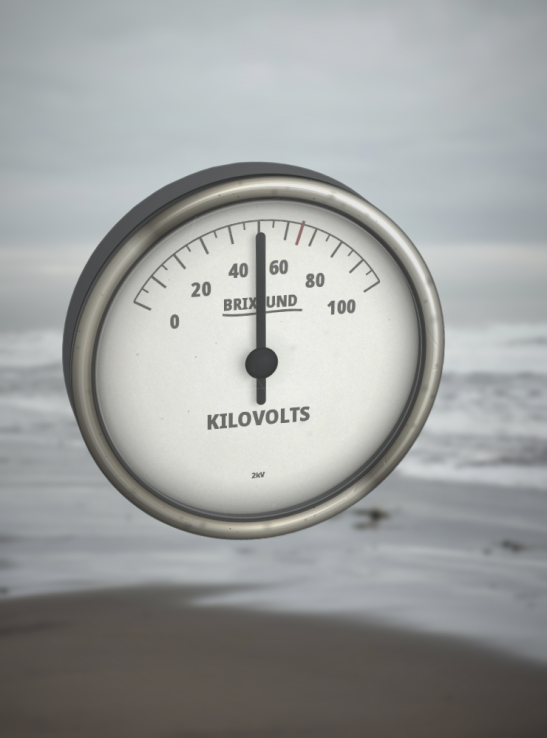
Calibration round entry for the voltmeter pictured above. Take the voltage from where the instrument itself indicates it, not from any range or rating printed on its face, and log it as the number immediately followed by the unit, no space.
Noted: 50kV
